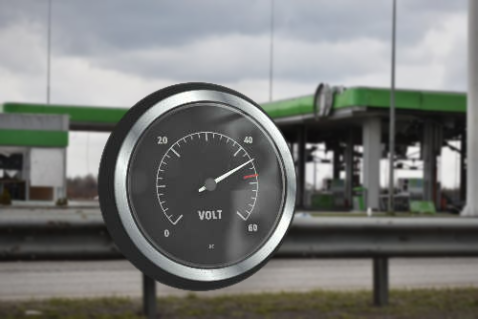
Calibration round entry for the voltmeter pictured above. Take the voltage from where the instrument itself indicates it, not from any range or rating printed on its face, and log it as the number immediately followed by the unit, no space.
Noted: 44V
